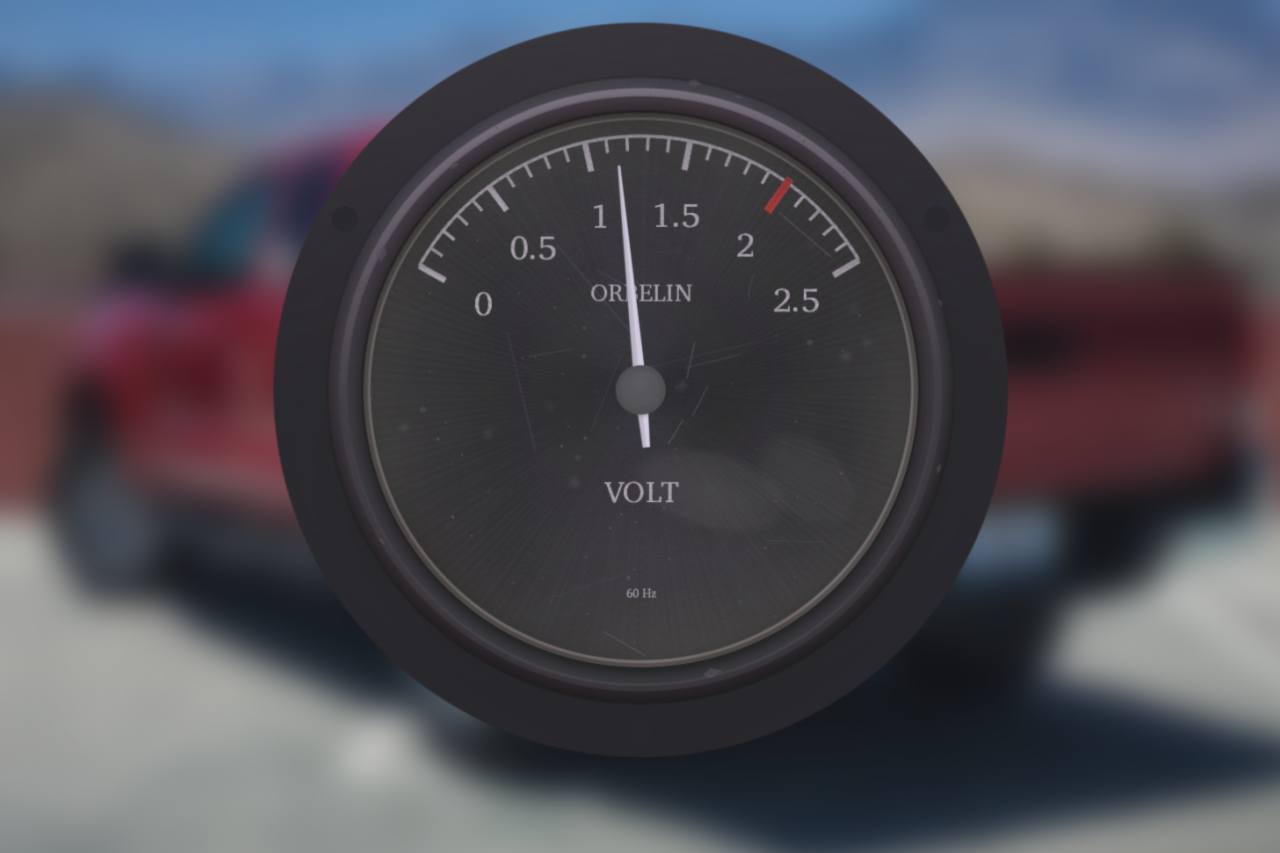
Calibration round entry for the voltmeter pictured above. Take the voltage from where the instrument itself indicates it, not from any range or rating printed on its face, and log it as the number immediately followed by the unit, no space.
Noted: 1.15V
